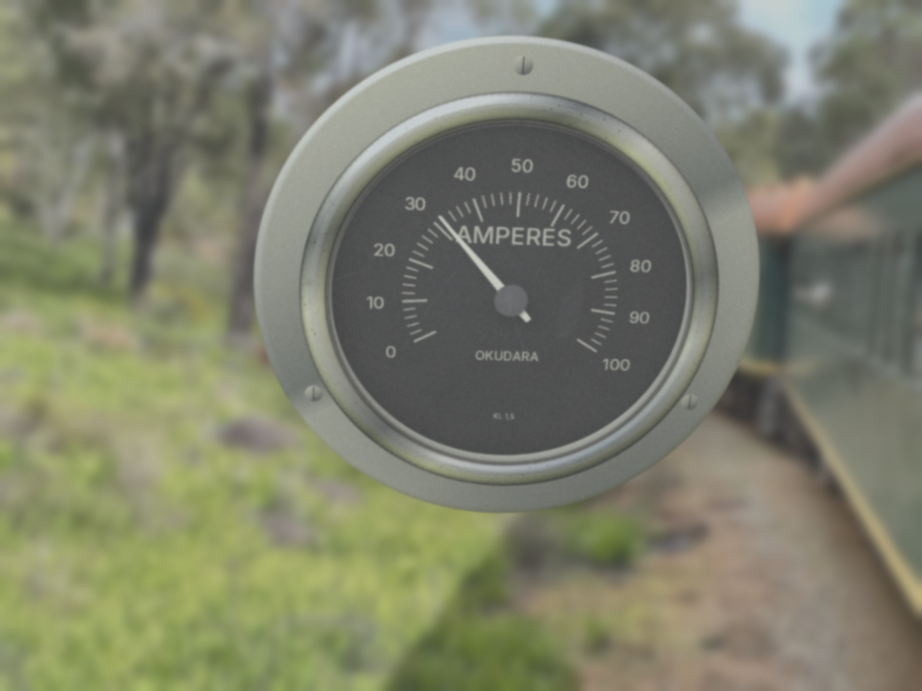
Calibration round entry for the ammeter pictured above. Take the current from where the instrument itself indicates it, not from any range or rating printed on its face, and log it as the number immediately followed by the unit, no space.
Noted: 32A
